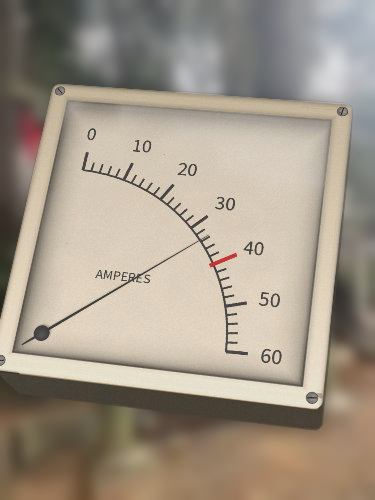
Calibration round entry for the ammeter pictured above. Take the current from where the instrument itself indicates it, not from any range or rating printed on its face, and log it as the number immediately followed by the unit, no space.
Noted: 34A
